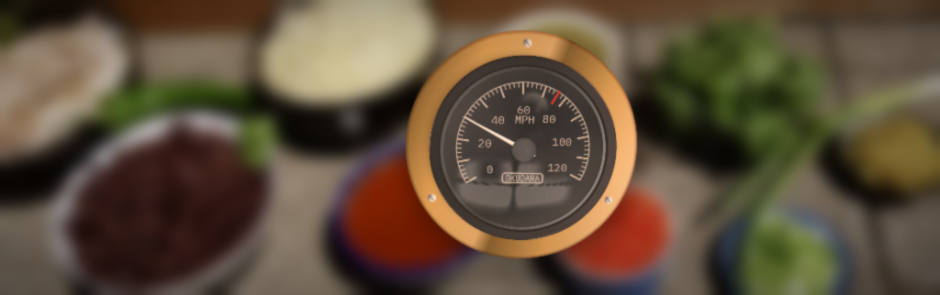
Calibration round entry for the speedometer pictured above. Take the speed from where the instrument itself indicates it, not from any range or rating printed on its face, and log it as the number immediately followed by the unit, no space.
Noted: 30mph
